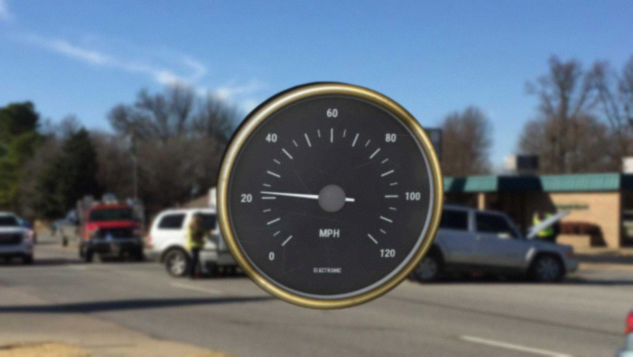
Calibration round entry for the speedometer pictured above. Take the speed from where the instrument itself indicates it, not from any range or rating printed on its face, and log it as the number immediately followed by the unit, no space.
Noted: 22.5mph
